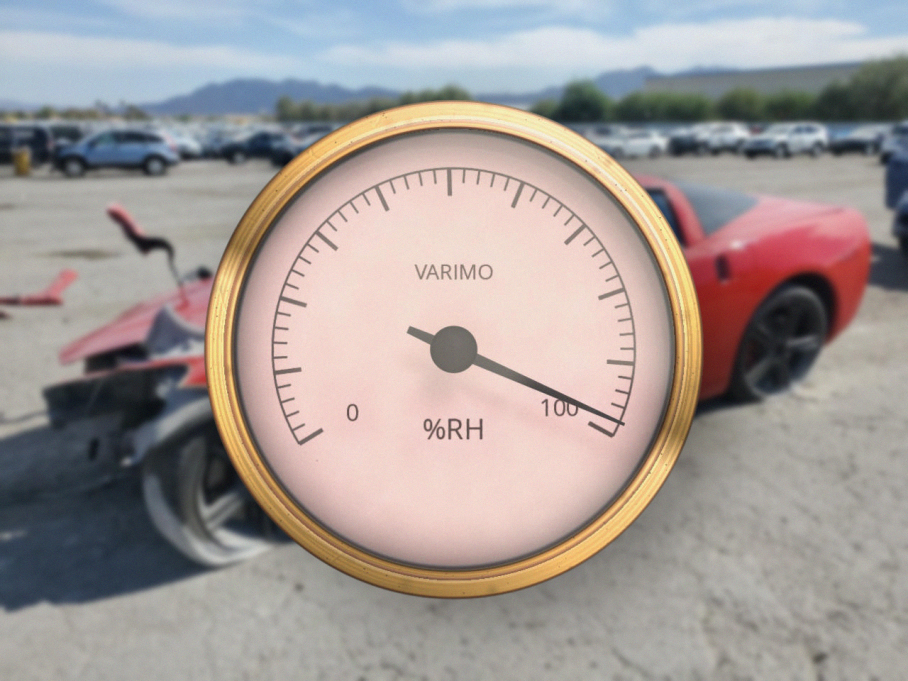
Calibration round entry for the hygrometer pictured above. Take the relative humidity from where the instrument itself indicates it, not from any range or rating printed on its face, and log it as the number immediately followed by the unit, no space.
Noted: 98%
